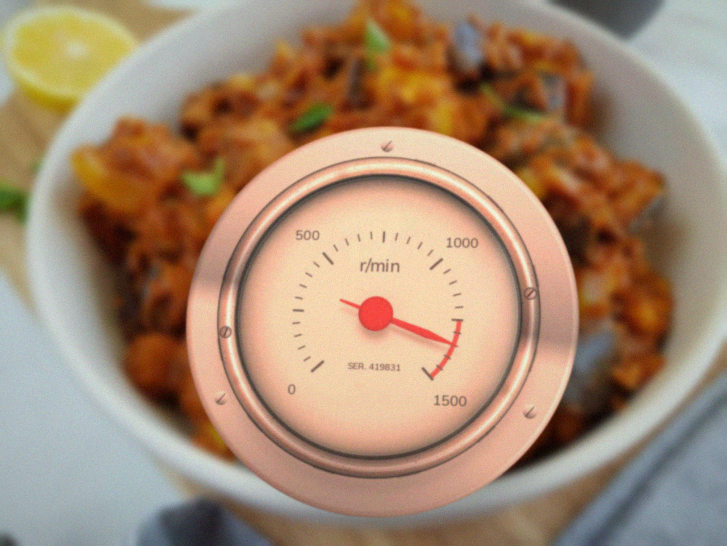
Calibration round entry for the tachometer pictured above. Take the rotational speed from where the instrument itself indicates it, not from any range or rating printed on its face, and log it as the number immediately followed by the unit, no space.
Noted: 1350rpm
